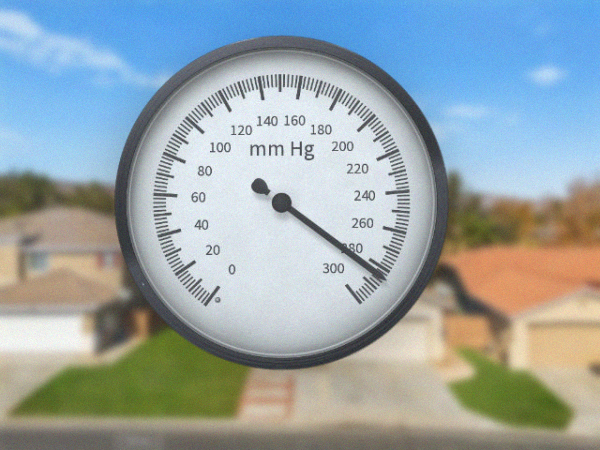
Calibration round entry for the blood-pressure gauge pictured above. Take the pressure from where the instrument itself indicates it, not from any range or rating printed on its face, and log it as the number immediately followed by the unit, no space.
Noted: 284mmHg
